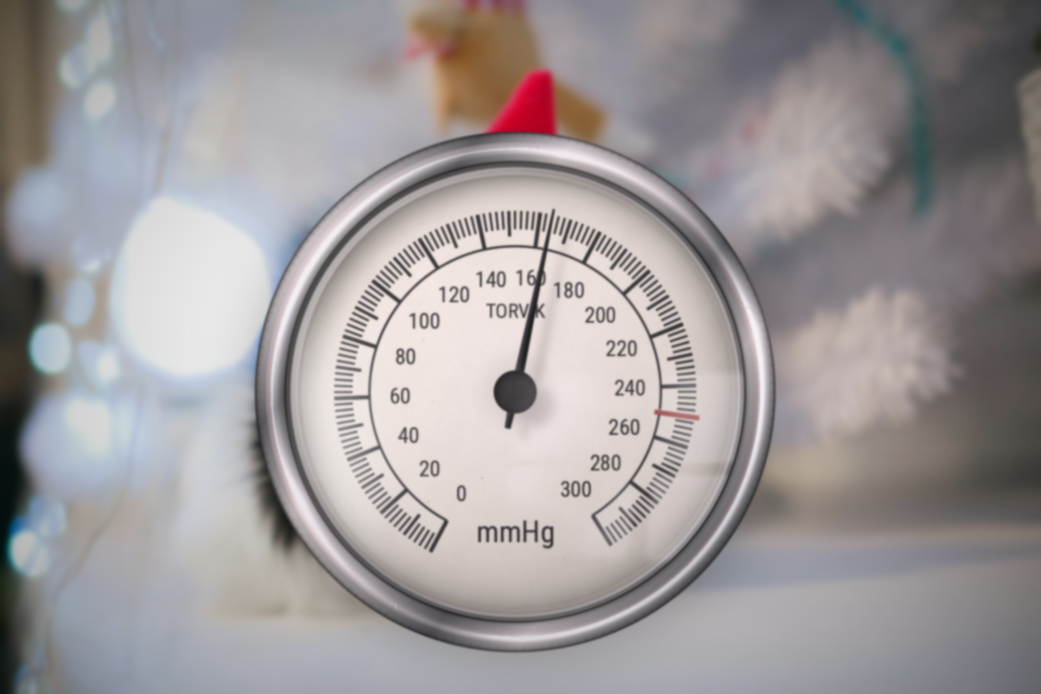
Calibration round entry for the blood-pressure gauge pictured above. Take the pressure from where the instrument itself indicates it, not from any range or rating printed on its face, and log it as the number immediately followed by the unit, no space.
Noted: 164mmHg
